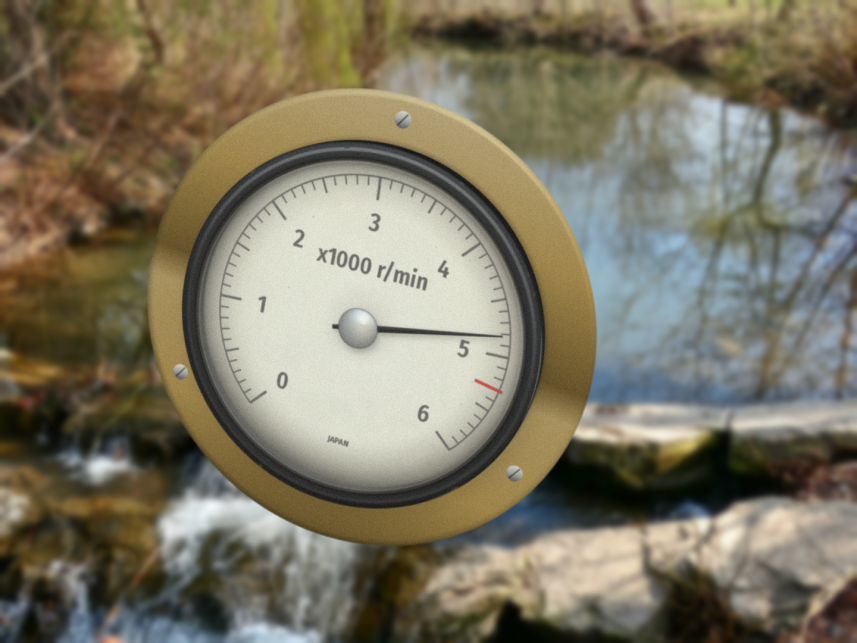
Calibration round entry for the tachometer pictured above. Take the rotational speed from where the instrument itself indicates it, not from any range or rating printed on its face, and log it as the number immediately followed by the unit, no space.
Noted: 4800rpm
